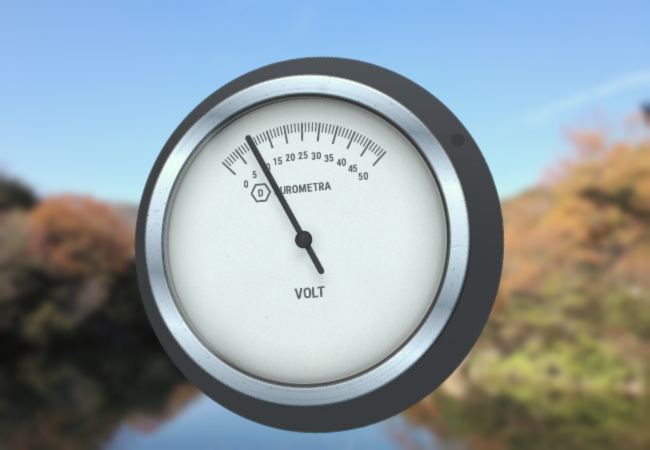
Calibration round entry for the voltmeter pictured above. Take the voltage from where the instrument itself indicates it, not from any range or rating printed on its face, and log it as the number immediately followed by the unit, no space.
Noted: 10V
